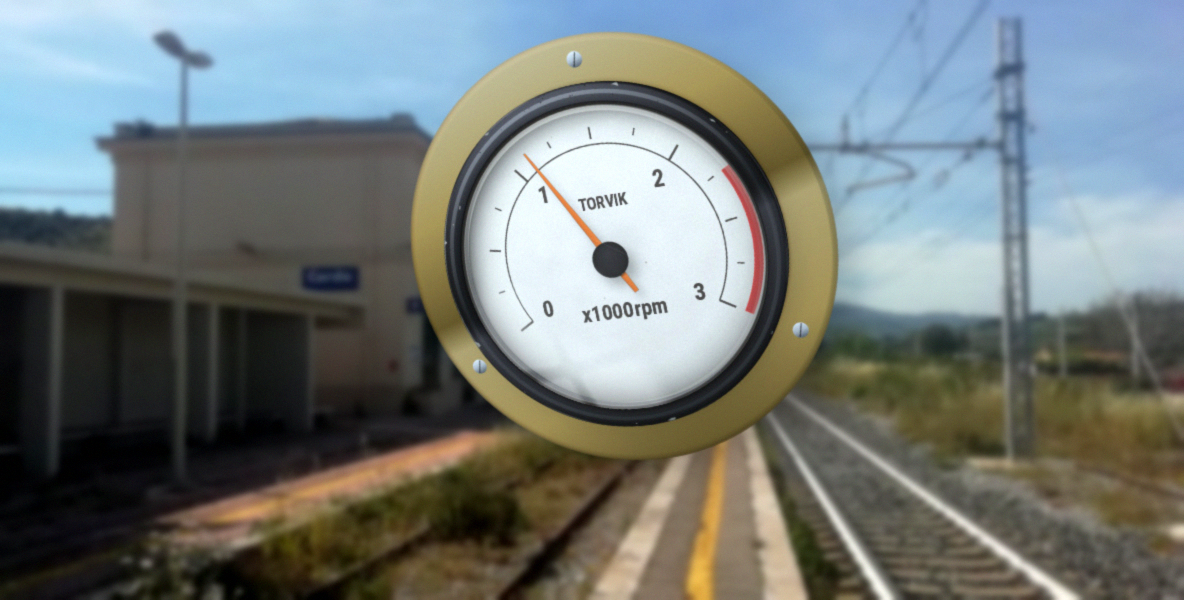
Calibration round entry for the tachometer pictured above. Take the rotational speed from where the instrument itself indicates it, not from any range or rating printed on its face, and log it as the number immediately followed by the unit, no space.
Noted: 1125rpm
